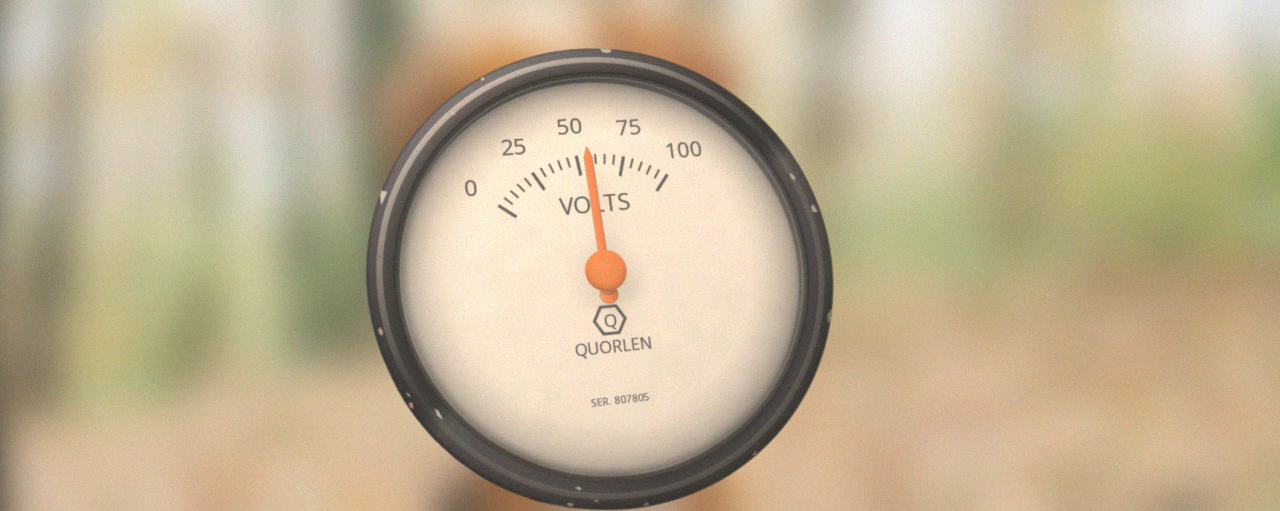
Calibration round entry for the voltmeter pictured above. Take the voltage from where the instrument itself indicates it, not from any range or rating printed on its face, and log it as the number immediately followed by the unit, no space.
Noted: 55V
